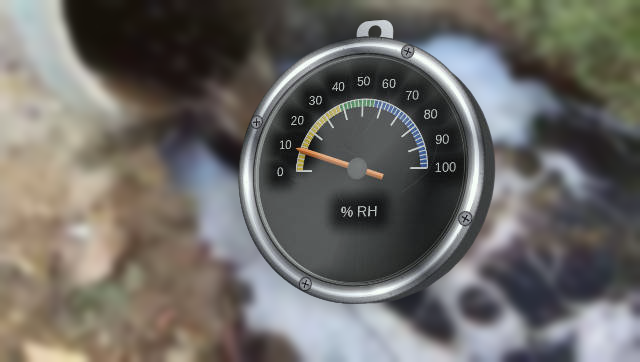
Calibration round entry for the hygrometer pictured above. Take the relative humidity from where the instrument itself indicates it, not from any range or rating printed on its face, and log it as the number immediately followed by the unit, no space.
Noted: 10%
